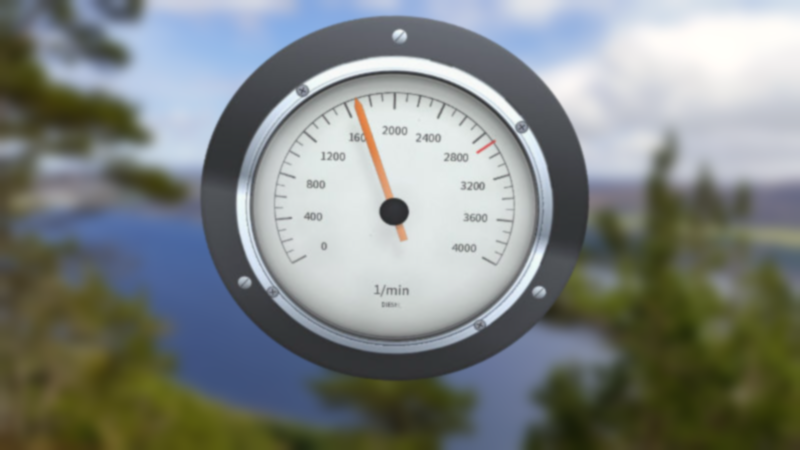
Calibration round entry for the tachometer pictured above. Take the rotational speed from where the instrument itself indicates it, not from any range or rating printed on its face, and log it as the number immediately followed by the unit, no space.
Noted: 1700rpm
